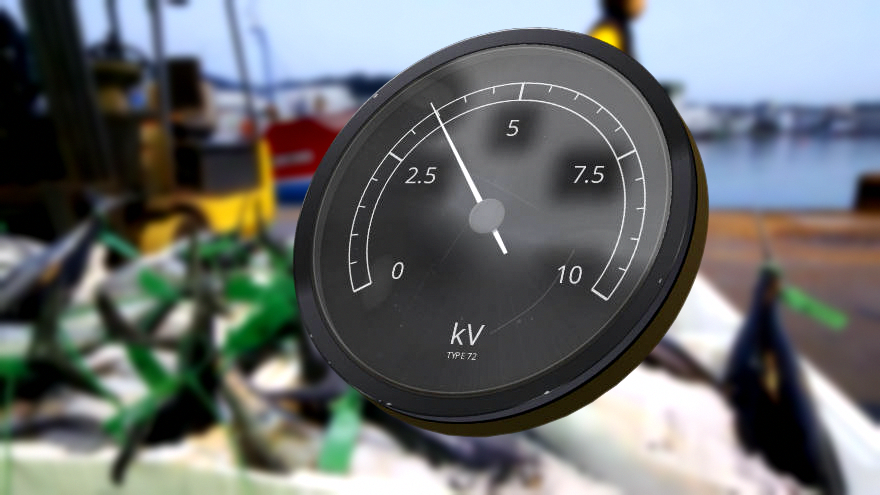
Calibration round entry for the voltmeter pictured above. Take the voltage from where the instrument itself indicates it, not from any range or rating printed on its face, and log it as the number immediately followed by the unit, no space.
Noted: 3.5kV
